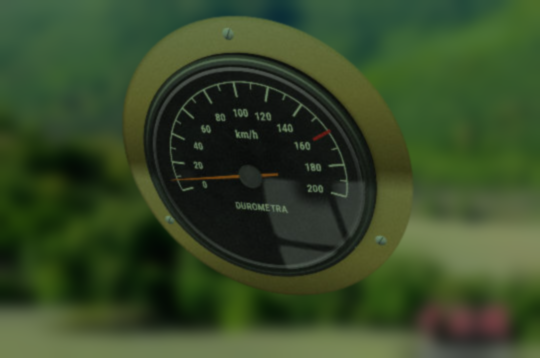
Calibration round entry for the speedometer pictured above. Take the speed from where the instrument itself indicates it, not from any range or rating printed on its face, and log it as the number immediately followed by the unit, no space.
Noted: 10km/h
